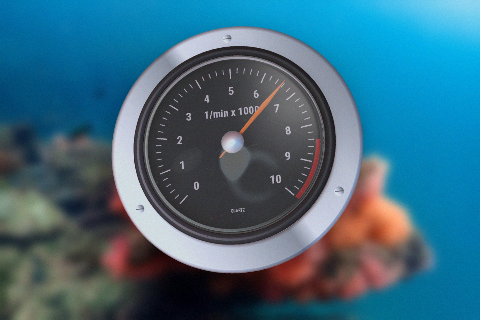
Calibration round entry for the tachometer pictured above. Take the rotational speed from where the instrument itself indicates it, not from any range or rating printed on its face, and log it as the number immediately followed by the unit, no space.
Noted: 6600rpm
